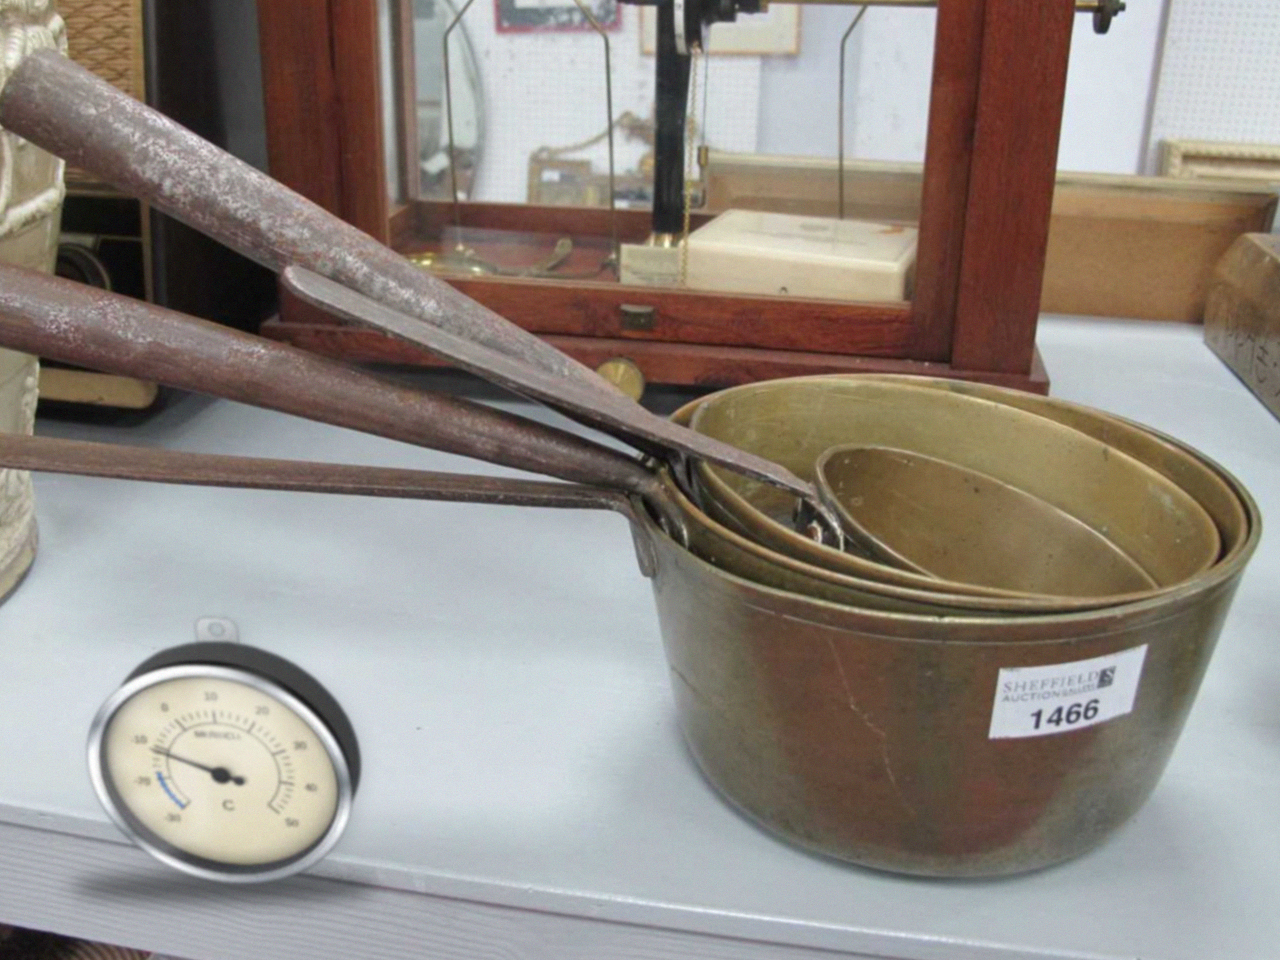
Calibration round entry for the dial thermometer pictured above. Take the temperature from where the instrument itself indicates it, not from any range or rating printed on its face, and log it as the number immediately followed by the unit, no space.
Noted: -10°C
